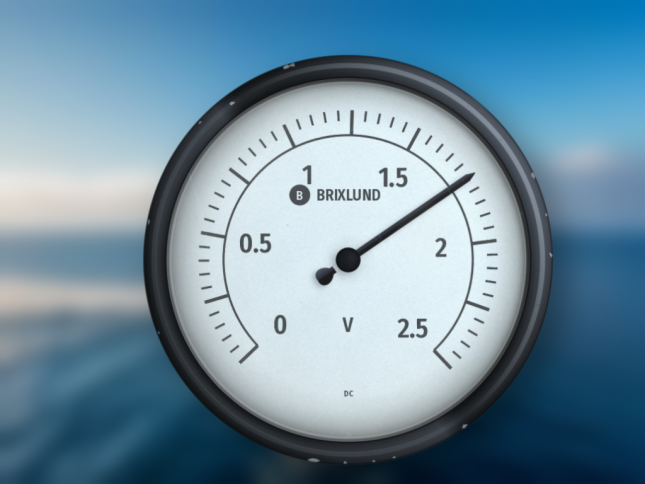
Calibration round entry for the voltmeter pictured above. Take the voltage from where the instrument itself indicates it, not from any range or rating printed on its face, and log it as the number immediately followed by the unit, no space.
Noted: 1.75V
